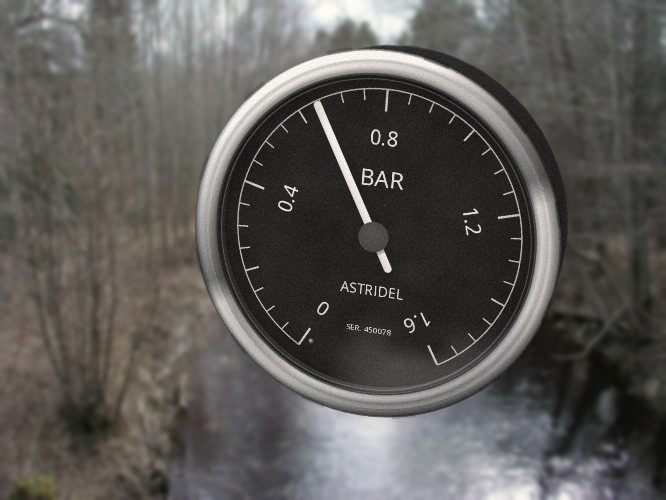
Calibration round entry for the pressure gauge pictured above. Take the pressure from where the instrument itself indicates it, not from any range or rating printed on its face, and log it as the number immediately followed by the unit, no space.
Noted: 0.65bar
